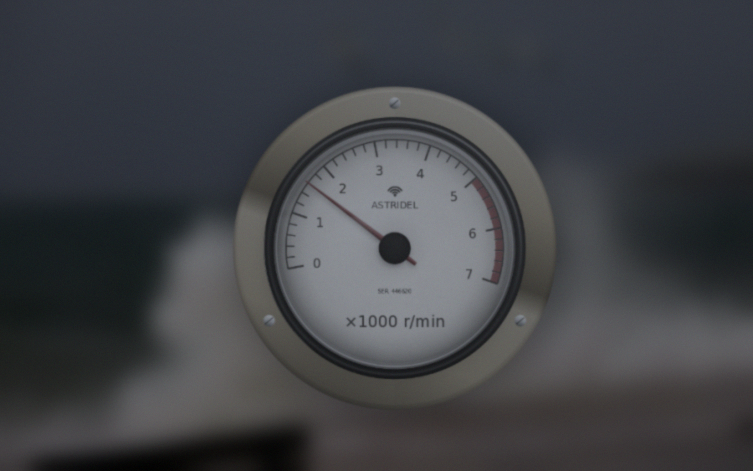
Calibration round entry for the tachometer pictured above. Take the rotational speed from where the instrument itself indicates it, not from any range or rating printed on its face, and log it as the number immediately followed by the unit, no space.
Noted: 1600rpm
